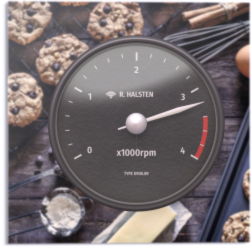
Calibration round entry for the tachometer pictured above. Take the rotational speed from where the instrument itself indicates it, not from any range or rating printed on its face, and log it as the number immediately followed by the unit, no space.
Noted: 3200rpm
